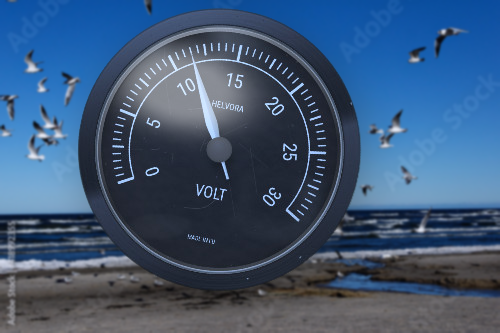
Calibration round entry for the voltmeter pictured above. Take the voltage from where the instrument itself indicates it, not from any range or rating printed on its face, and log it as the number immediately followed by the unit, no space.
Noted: 11.5V
